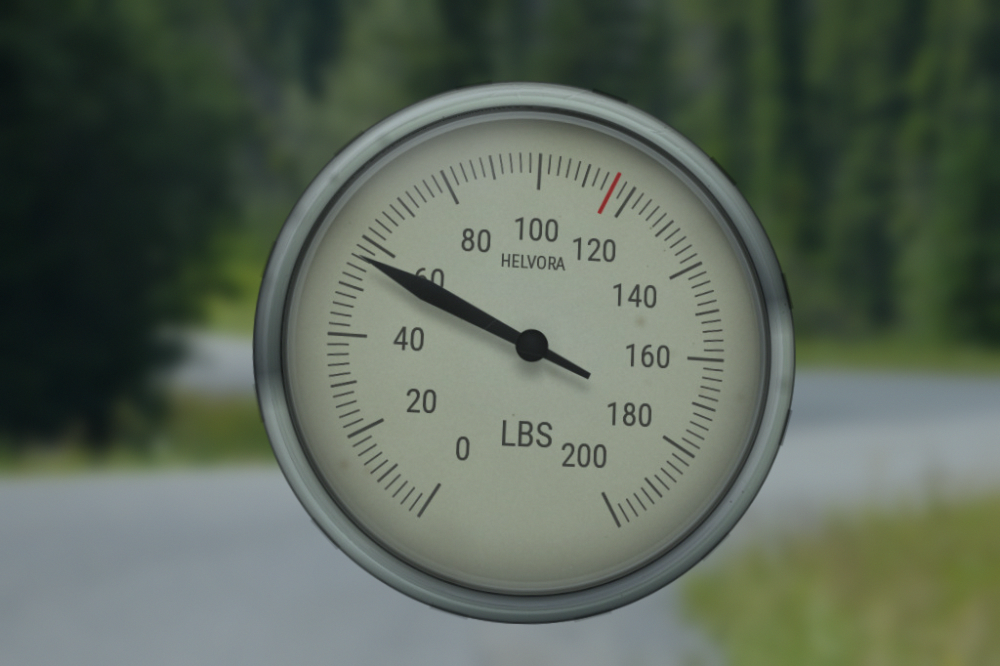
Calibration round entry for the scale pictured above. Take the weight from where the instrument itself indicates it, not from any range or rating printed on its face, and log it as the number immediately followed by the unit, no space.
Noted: 56lb
